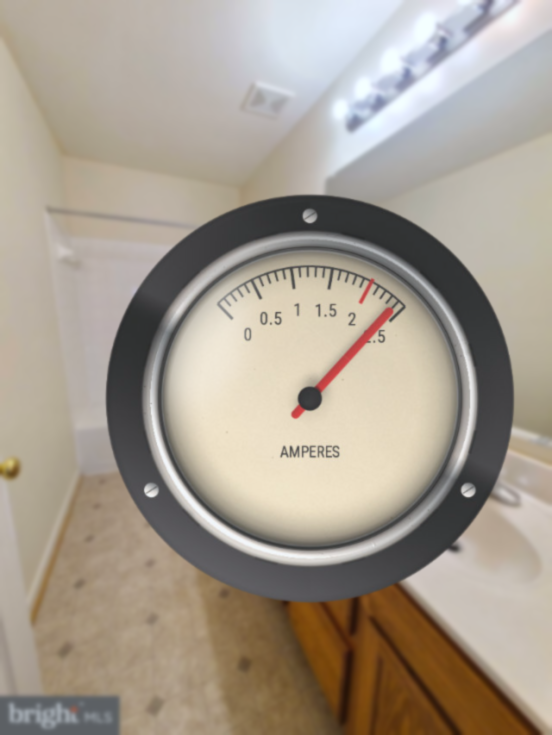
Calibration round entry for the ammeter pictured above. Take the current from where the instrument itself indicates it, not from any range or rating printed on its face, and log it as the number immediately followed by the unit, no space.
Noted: 2.4A
